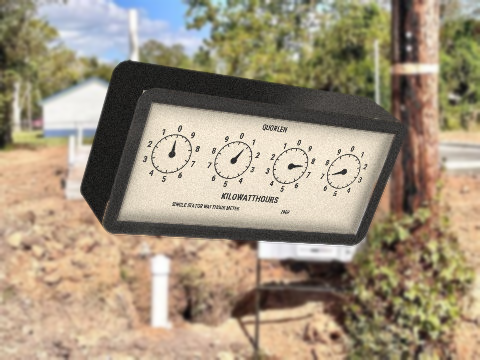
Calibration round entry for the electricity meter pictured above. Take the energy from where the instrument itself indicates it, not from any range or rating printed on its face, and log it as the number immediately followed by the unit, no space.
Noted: 77kWh
